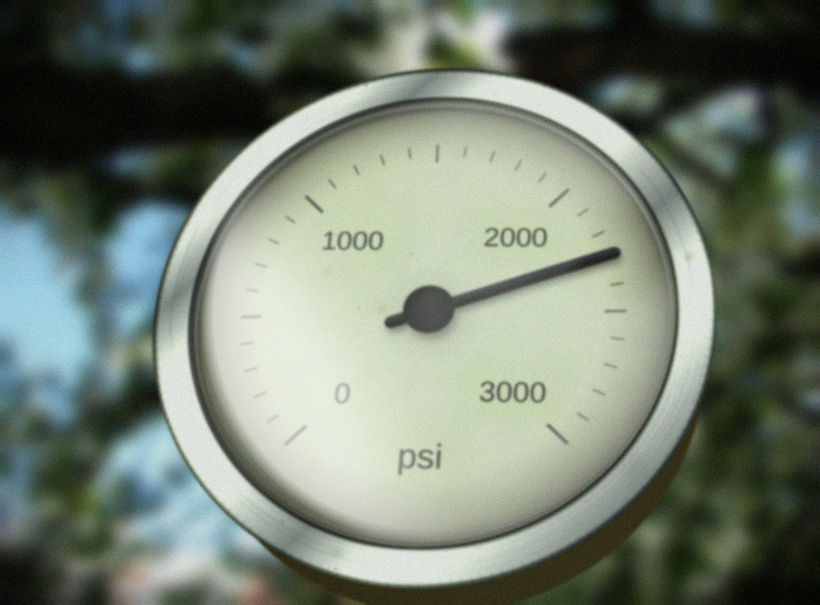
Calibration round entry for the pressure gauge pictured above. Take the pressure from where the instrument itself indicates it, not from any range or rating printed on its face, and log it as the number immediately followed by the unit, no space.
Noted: 2300psi
